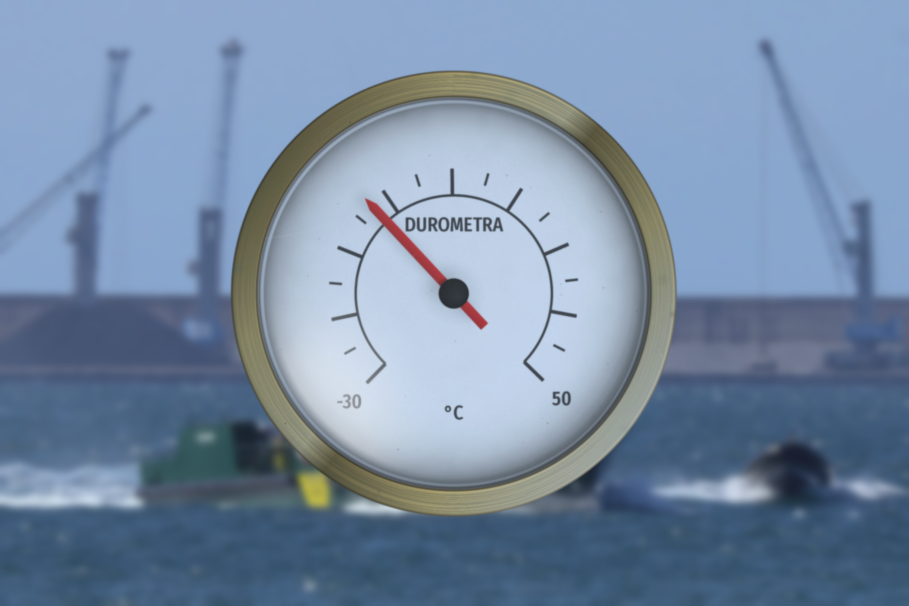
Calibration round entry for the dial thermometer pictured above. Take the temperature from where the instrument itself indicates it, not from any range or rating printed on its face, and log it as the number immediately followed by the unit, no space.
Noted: -2.5°C
